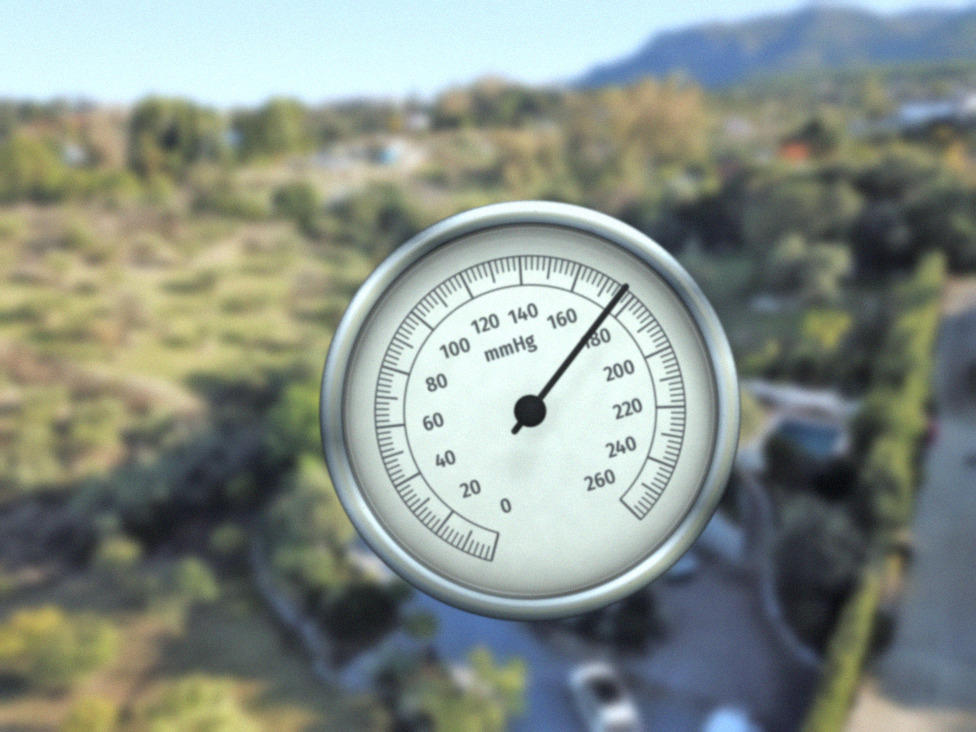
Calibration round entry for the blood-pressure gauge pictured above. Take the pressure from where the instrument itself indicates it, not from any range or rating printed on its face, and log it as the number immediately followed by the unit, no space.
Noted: 176mmHg
